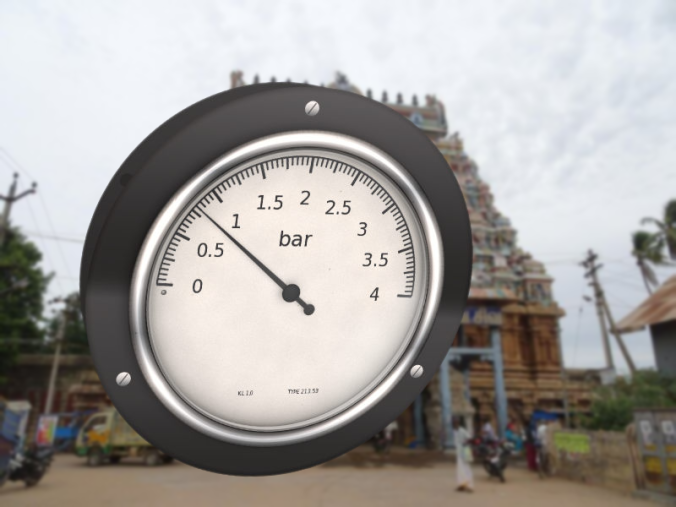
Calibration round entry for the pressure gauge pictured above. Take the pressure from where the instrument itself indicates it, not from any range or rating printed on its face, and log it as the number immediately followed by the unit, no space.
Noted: 0.8bar
